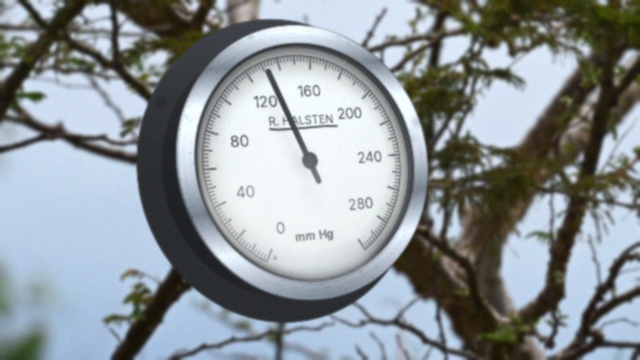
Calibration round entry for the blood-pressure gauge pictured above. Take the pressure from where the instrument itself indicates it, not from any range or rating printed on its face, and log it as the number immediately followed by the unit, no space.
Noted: 130mmHg
